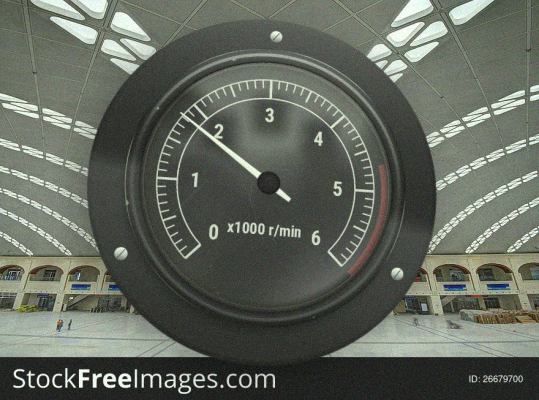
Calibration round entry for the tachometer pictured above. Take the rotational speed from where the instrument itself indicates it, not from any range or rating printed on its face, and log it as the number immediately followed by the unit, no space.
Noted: 1800rpm
